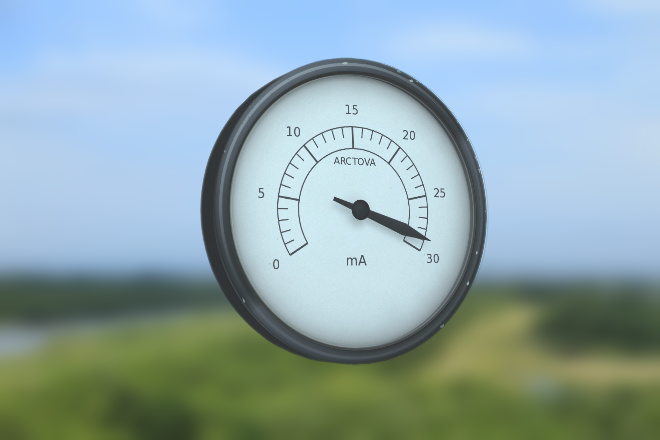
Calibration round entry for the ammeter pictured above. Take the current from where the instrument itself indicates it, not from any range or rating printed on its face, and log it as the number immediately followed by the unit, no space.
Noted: 29mA
